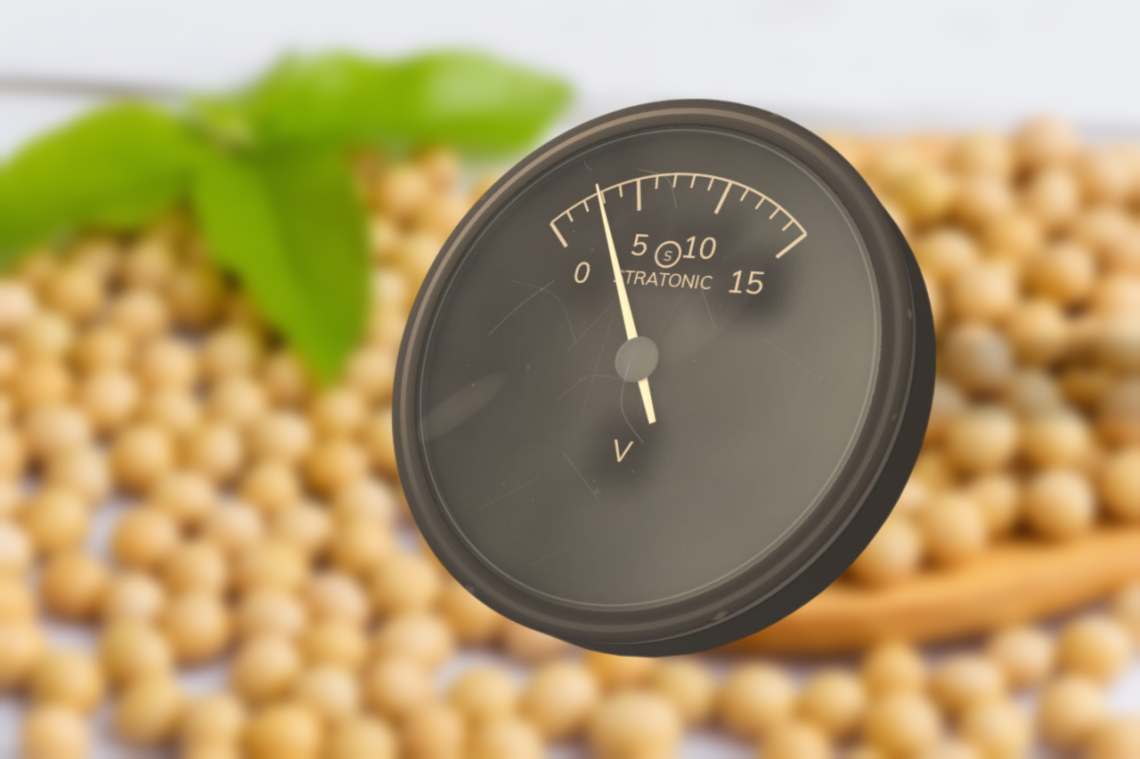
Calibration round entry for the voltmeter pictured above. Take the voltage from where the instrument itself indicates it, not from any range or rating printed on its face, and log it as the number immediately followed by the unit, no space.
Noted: 3V
